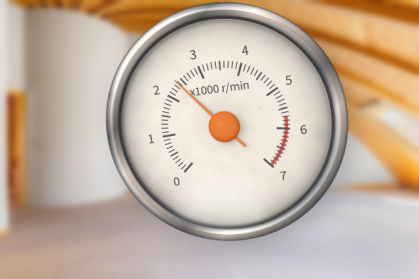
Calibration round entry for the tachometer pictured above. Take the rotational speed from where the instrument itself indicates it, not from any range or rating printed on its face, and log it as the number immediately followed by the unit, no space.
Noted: 2400rpm
